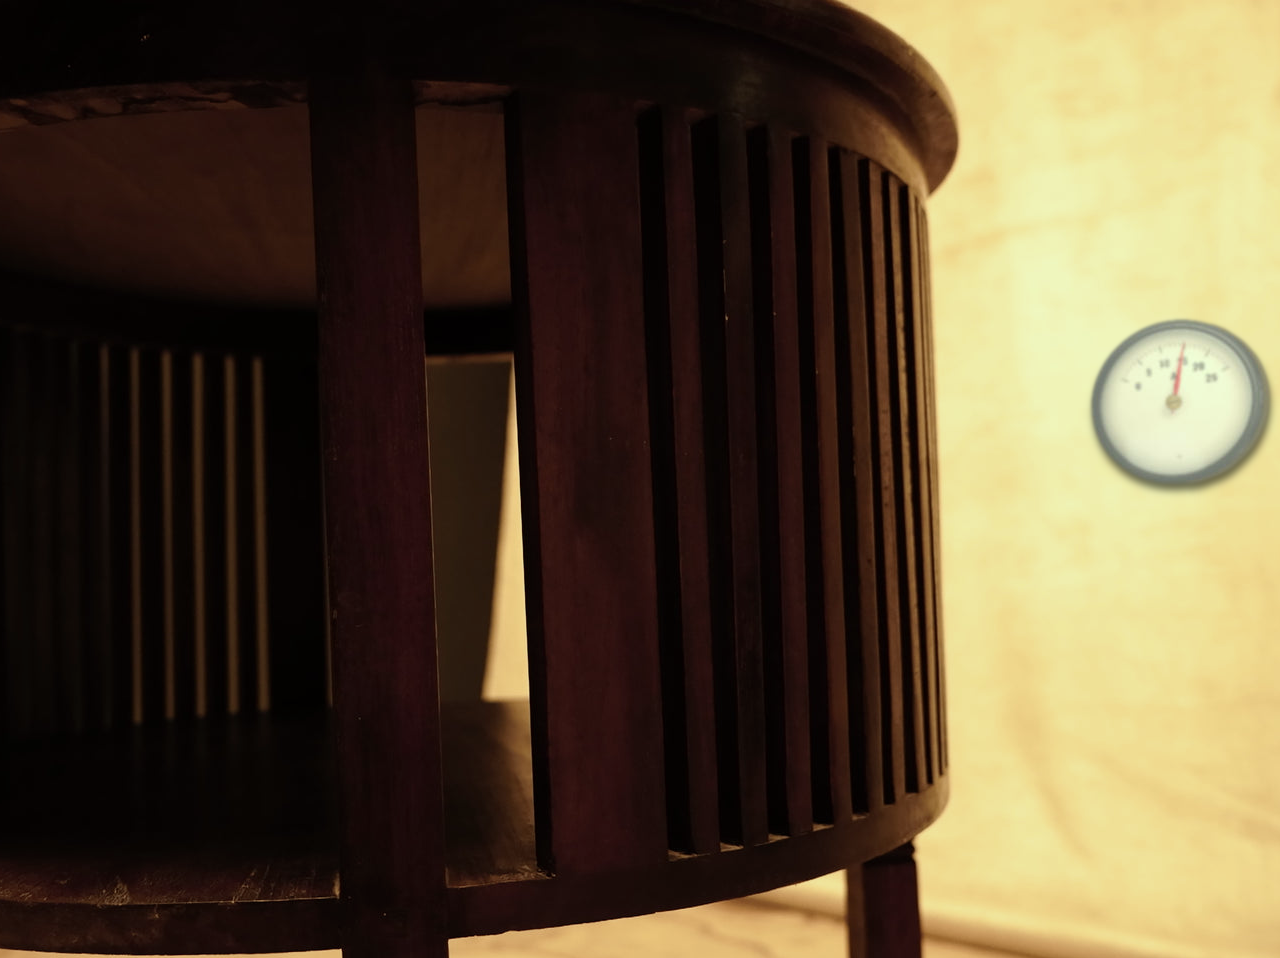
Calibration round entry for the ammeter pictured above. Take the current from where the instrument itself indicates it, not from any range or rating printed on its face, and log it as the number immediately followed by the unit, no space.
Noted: 15A
